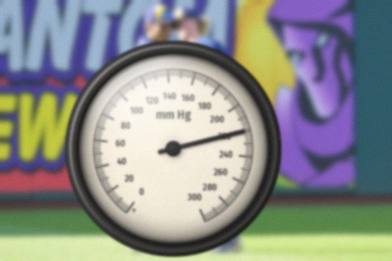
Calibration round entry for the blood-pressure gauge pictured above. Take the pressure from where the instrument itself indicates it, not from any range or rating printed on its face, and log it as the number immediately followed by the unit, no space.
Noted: 220mmHg
